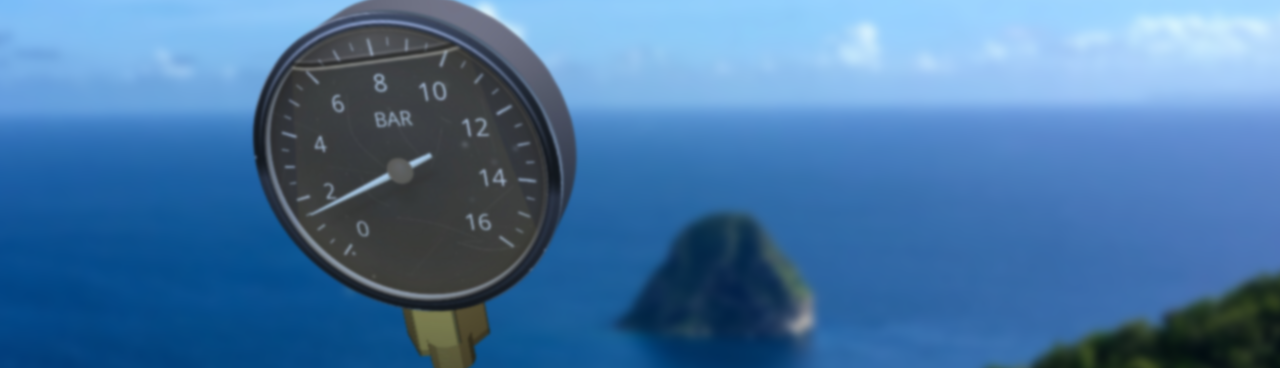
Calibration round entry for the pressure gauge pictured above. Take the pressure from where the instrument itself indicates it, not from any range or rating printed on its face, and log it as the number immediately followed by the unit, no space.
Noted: 1.5bar
